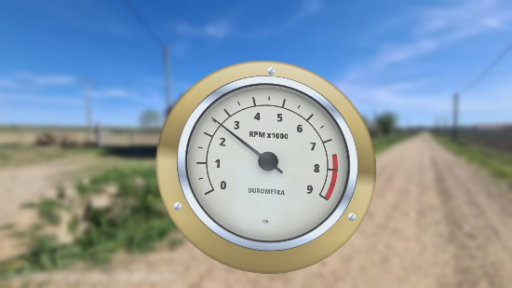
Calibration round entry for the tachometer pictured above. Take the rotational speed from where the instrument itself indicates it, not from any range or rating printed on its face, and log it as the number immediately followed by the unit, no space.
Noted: 2500rpm
